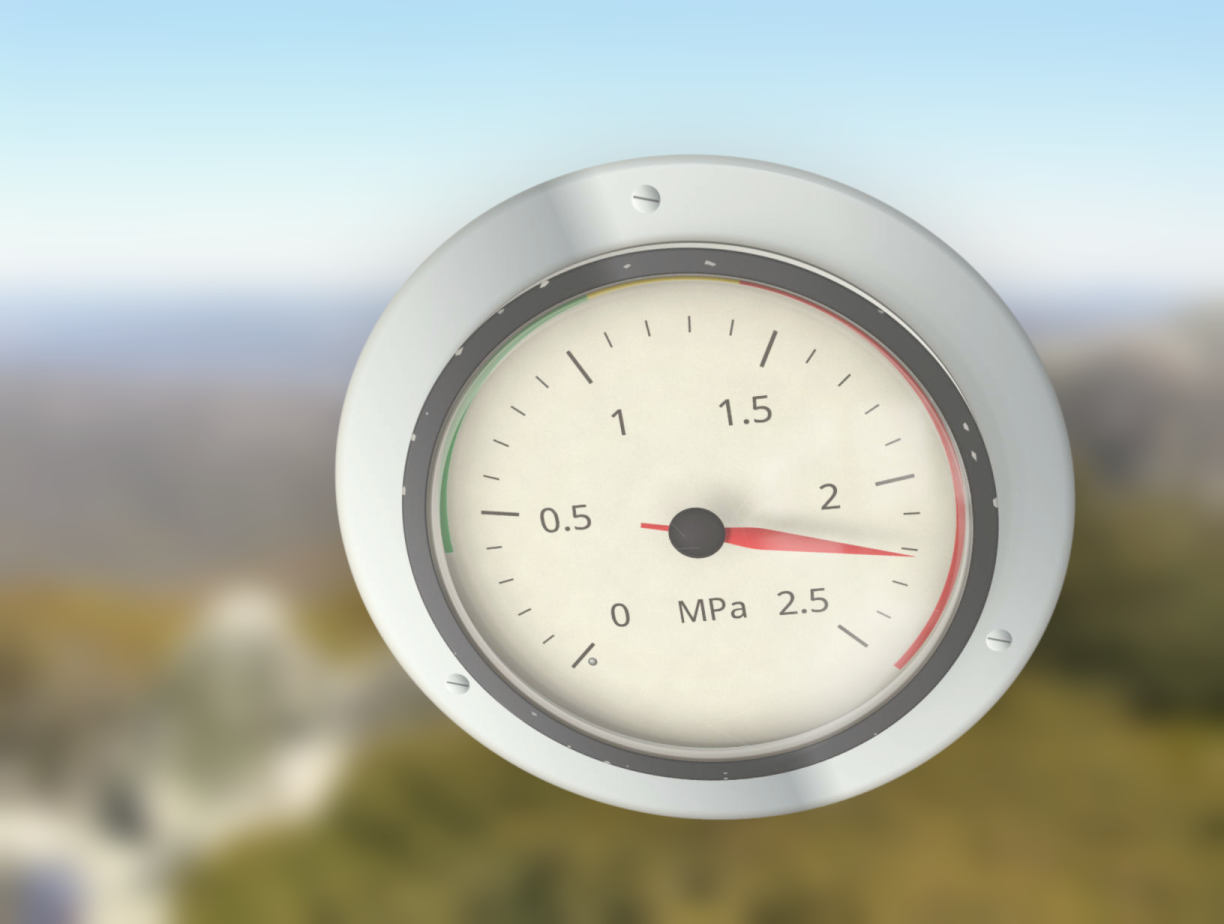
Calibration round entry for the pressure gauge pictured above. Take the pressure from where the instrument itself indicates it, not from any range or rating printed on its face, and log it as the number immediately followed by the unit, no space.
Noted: 2.2MPa
